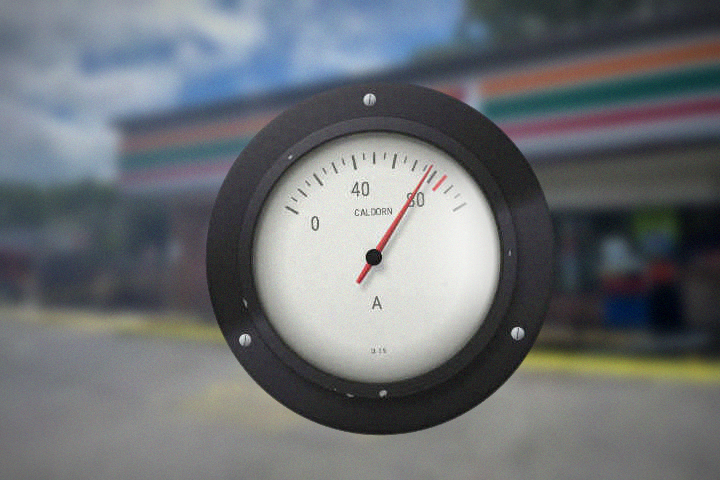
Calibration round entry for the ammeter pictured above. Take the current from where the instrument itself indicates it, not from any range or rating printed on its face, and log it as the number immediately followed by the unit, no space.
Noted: 77.5A
